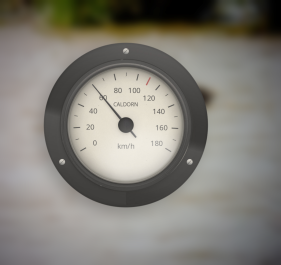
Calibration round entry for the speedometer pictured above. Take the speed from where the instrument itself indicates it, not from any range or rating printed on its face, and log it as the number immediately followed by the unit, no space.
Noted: 60km/h
